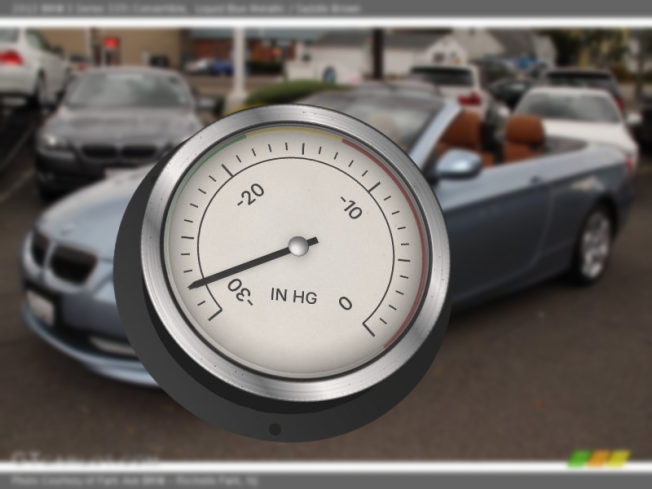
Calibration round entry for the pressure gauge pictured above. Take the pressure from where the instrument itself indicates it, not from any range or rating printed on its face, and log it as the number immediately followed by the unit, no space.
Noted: -28inHg
